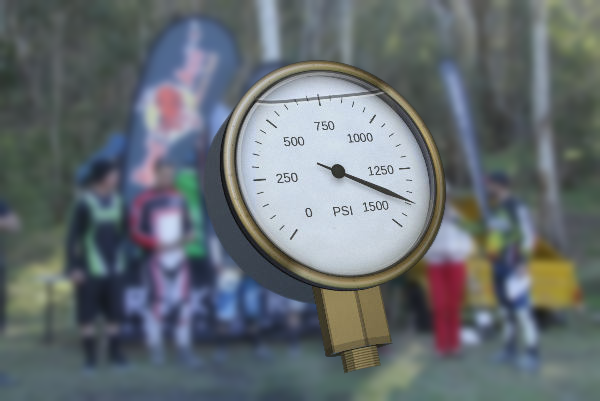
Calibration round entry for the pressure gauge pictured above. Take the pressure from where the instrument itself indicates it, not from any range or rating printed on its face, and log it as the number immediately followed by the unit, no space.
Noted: 1400psi
